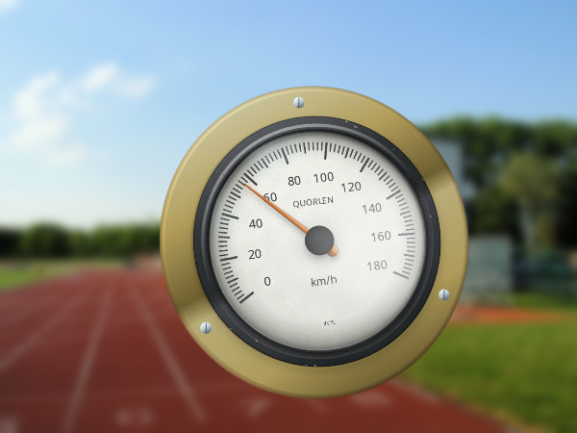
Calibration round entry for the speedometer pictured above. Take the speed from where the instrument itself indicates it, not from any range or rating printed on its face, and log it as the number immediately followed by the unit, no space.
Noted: 56km/h
